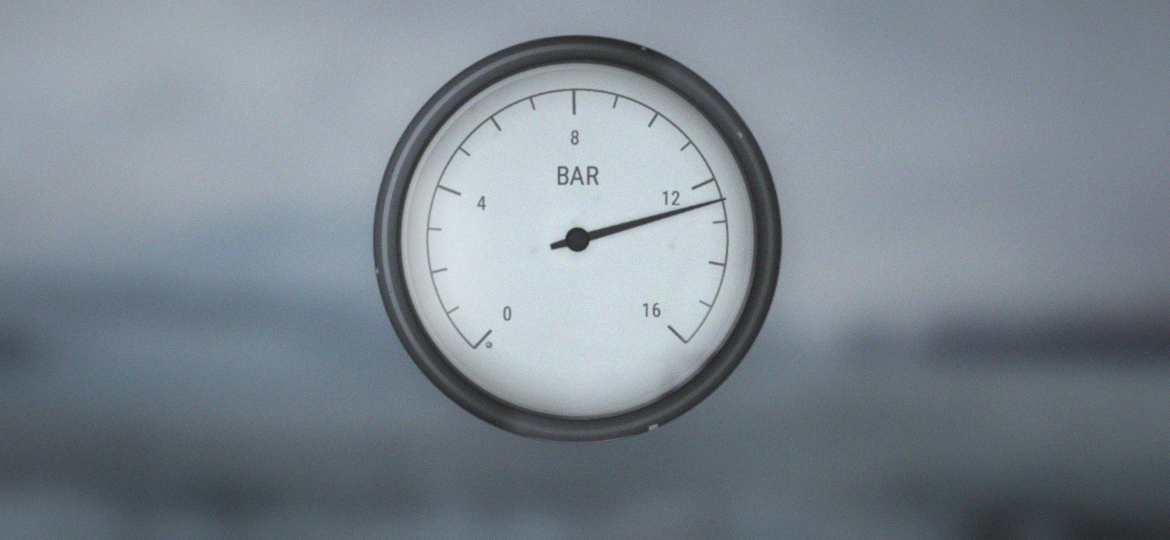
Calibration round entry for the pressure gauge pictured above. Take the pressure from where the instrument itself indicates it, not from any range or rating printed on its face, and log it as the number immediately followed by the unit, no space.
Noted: 12.5bar
